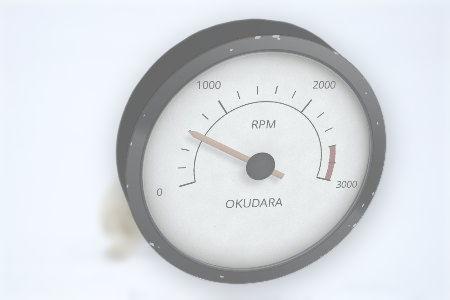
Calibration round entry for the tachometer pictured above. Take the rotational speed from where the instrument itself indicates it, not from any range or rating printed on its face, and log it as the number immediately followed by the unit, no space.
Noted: 600rpm
